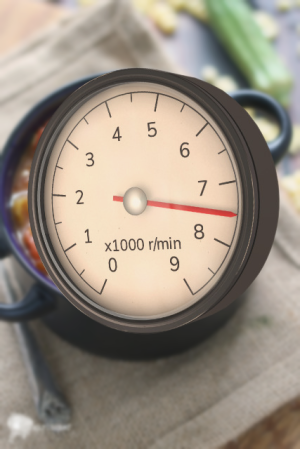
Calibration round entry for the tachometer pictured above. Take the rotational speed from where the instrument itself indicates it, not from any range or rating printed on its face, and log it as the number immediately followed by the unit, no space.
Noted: 7500rpm
